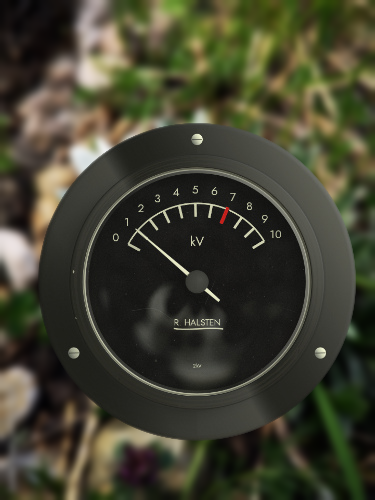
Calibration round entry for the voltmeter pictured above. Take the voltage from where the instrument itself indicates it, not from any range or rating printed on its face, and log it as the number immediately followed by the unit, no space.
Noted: 1kV
